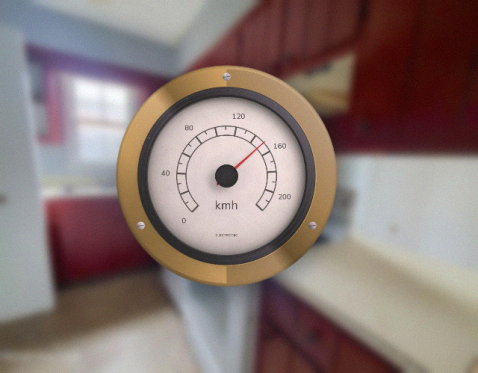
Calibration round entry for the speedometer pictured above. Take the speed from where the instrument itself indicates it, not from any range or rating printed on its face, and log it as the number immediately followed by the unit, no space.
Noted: 150km/h
